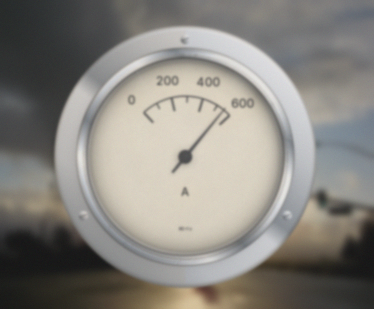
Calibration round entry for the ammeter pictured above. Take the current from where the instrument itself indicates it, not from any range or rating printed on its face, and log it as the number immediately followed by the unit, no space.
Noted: 550A
